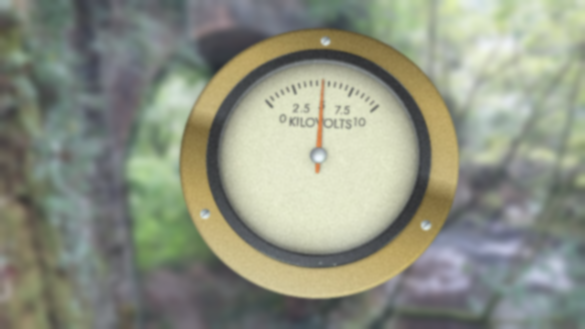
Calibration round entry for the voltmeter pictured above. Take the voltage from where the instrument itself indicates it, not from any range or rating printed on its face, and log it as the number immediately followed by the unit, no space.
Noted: 5kV
